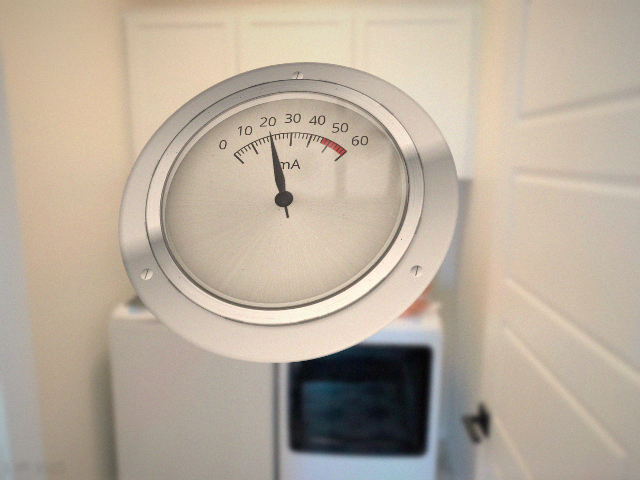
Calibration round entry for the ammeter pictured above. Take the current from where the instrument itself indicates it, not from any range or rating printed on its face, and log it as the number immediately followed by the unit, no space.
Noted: 20mA
